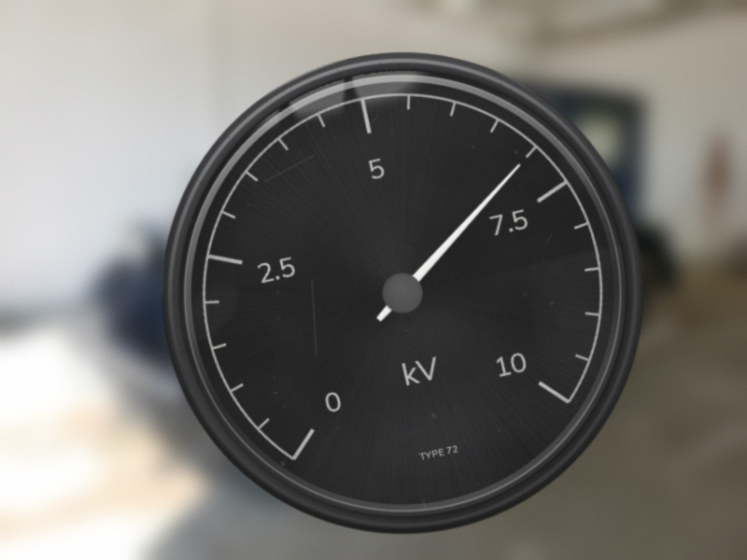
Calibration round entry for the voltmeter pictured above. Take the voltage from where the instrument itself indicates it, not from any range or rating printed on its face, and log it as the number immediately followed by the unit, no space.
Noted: 7kV
